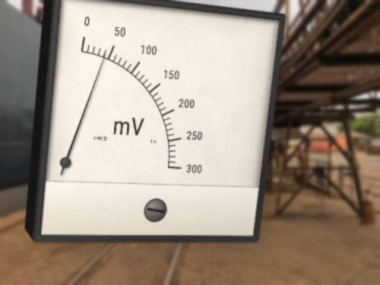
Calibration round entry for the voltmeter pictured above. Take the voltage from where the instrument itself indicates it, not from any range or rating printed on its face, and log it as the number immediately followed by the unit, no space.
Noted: 40mV
